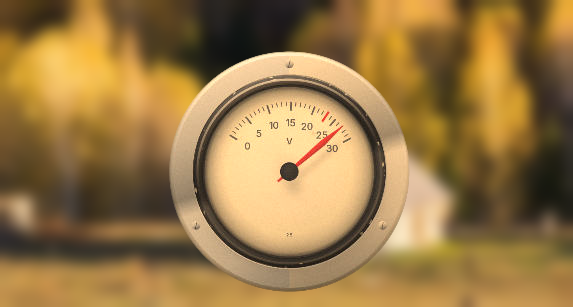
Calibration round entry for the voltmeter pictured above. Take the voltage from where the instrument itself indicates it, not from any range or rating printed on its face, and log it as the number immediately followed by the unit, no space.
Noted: 27V
